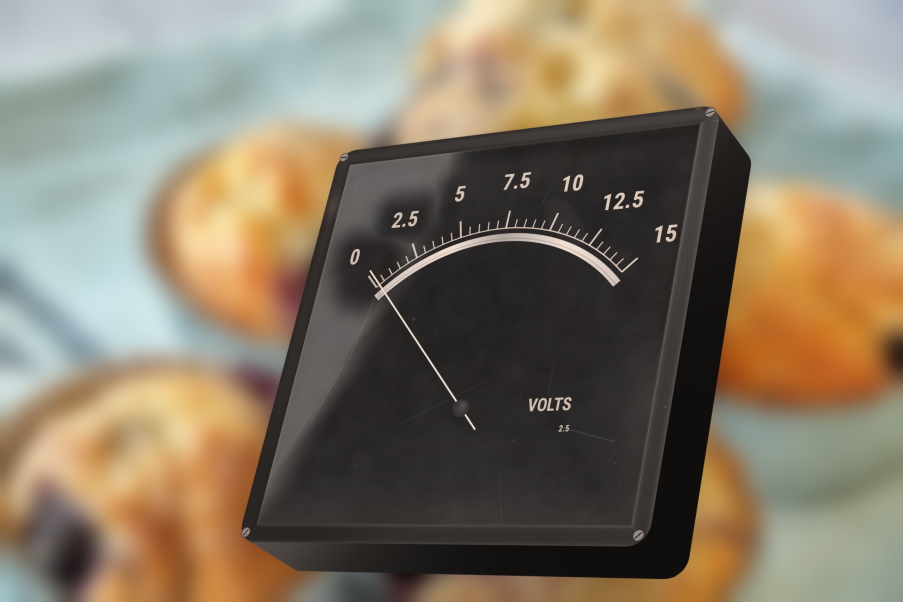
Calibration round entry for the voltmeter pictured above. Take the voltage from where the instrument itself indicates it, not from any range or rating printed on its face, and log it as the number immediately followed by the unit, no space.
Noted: 0.25V
